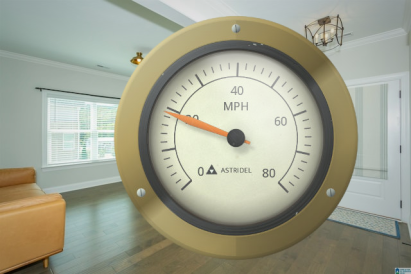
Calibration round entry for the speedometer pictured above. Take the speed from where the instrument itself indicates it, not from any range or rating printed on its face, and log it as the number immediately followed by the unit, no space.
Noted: 19mph
